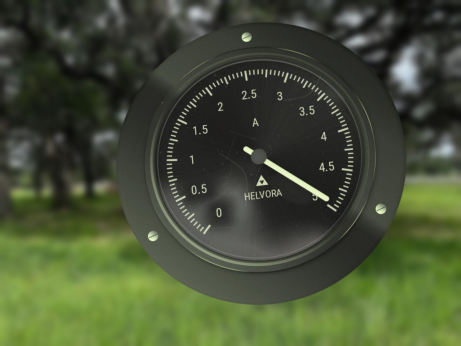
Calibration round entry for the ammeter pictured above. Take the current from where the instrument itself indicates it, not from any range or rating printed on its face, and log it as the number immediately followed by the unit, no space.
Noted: 4.95A
